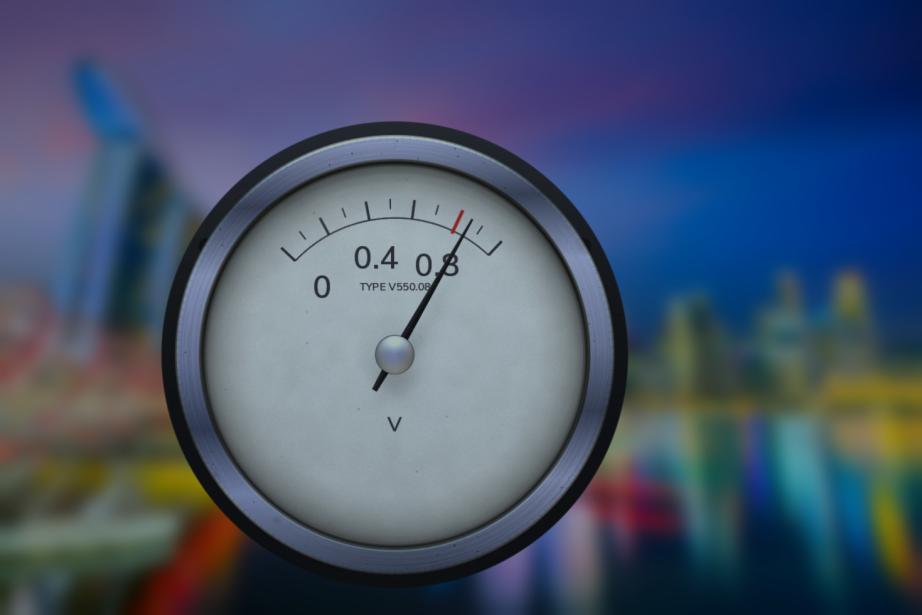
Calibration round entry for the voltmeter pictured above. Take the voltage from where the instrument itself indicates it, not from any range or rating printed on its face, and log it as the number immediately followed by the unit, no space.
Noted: 0.85V
